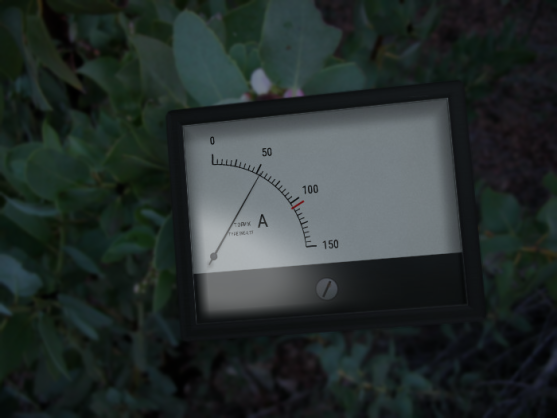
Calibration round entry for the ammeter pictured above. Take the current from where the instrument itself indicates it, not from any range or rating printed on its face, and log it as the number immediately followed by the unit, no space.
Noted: 55A
